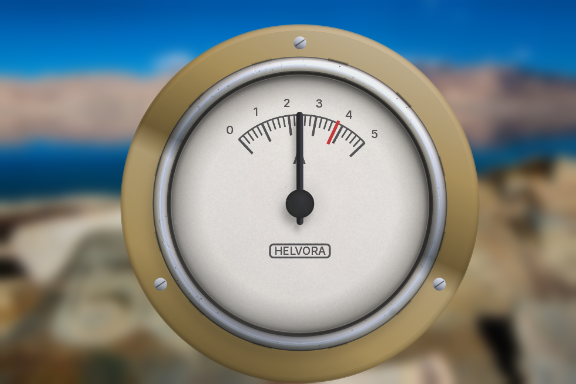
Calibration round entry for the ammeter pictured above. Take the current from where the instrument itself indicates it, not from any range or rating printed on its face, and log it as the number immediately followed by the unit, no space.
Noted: 2.4A
